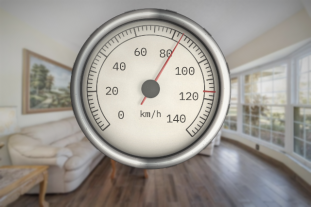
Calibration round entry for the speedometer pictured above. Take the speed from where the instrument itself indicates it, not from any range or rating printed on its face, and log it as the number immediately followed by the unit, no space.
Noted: 84km/h
